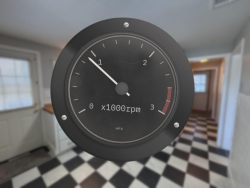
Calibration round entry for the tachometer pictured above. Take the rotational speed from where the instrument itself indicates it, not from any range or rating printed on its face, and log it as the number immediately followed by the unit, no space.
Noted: 900rpm
